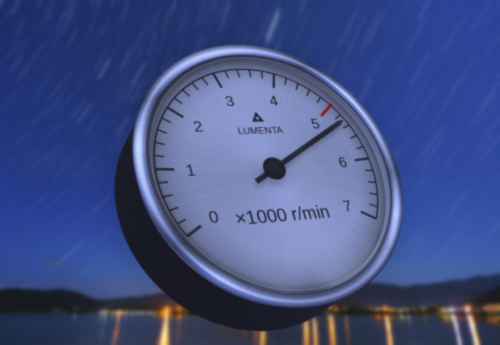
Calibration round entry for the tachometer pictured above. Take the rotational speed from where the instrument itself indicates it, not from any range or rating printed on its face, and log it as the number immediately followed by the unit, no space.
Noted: 5300rpm
